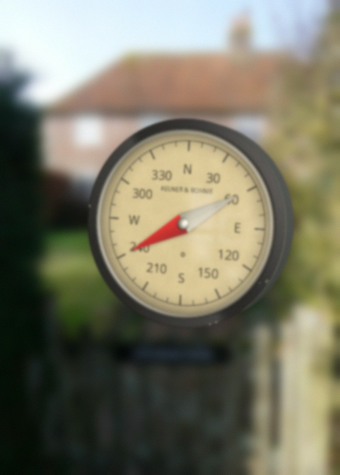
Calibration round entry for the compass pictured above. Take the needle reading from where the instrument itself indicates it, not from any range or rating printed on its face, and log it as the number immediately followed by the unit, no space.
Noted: 240°
